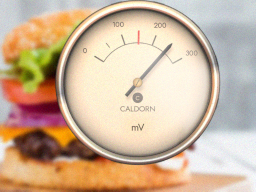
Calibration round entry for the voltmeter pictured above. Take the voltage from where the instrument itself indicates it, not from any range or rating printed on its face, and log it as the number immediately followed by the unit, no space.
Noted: 250mV
